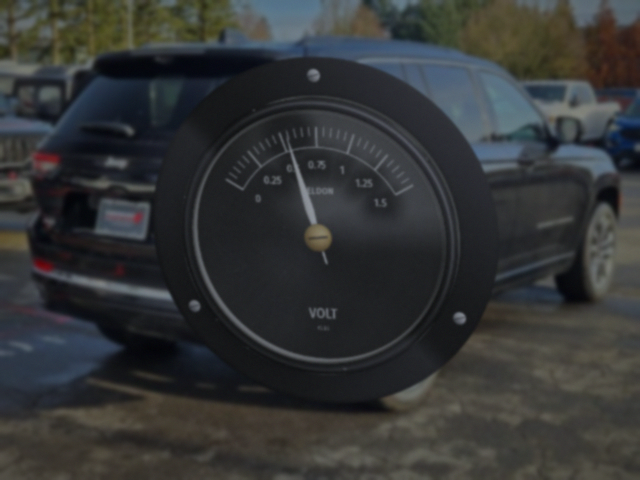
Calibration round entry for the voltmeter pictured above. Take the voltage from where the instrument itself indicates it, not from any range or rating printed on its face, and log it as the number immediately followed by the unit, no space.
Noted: 0.55V
